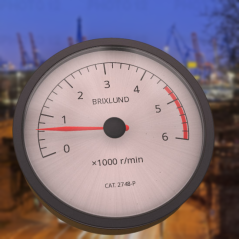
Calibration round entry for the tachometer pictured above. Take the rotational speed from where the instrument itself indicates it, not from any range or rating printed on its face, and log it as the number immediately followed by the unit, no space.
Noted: 600rpm
